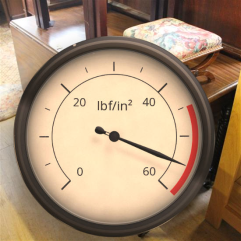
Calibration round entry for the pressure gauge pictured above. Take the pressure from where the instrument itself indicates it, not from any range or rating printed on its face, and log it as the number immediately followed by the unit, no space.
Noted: 55psi
